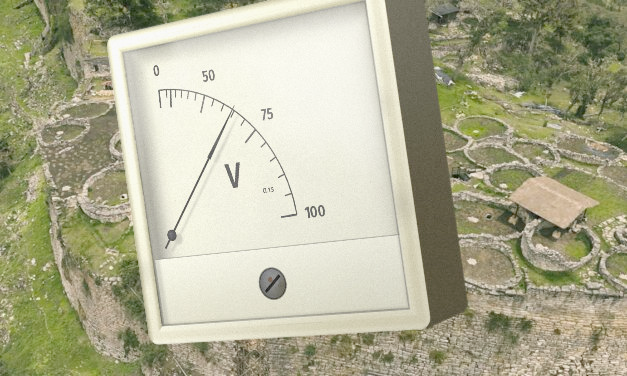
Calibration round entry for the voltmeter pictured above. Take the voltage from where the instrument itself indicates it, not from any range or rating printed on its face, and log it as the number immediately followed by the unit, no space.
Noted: 65V
